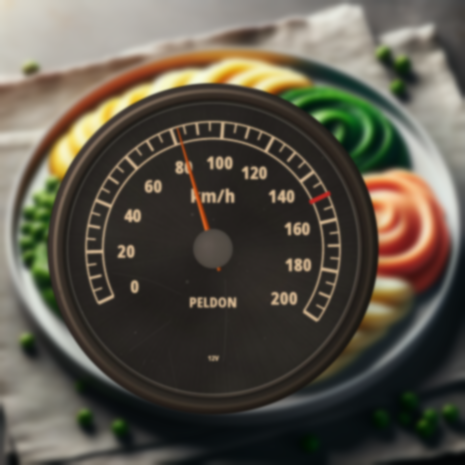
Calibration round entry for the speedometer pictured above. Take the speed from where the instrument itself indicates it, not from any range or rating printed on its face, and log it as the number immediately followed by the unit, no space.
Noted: 82.5km/h
